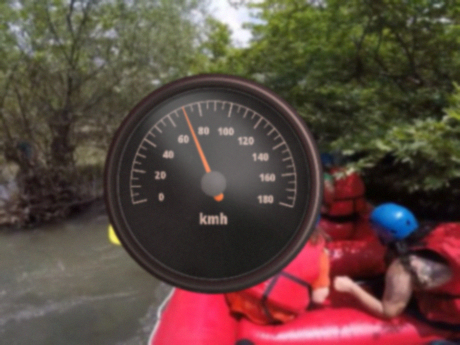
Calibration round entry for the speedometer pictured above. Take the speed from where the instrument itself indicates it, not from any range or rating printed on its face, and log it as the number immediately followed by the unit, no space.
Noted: 70km/h
